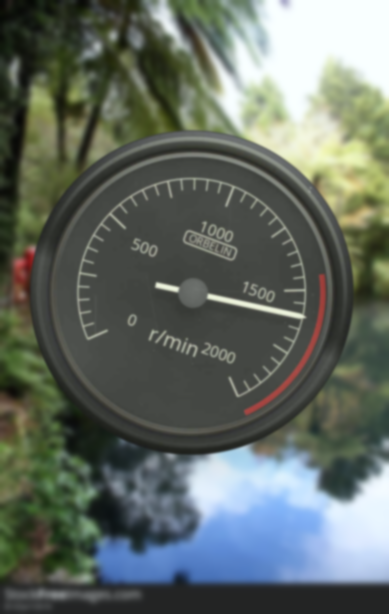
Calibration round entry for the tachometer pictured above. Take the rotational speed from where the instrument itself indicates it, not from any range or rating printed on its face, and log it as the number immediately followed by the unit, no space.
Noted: 1600rpm
